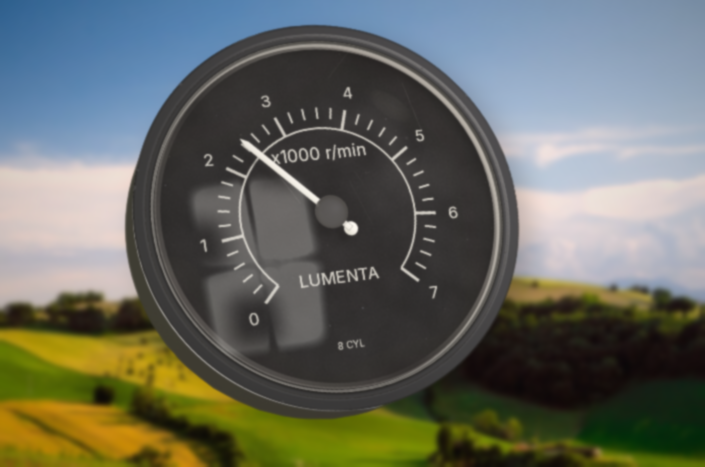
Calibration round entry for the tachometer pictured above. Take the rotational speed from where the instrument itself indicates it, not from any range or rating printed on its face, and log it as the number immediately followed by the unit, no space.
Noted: 2400rpm
